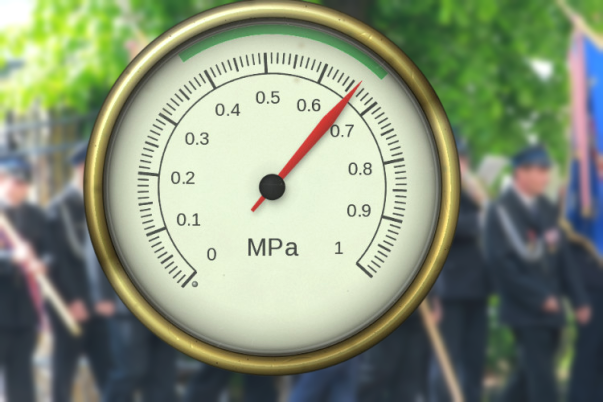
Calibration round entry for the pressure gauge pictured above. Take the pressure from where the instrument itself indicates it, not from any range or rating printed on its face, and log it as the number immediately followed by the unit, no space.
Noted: 0.66MPa
